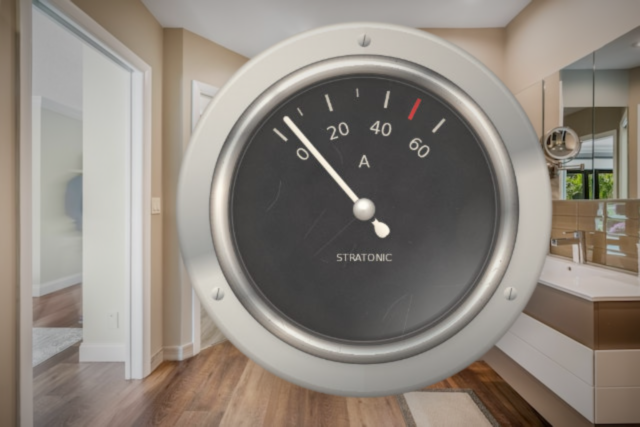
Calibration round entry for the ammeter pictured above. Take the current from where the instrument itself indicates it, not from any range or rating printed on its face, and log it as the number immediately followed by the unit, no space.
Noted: 5A
